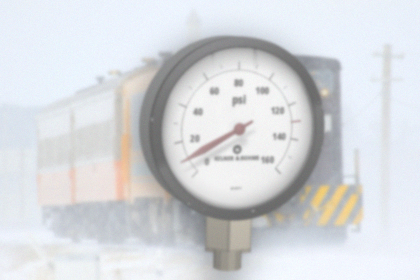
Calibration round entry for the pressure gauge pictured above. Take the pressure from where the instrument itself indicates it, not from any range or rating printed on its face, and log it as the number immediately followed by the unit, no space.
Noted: 10psi
